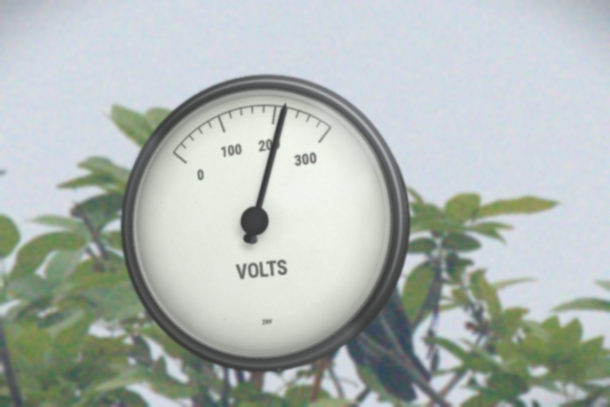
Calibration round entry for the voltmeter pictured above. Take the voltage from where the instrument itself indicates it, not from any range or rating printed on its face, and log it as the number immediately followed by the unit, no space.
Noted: 220V
